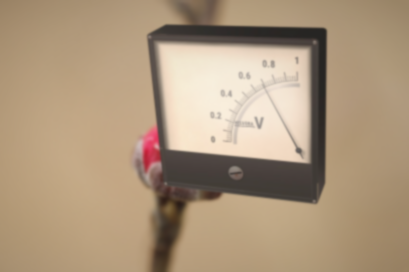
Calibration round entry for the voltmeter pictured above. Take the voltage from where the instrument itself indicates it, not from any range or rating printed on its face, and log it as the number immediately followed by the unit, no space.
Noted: 0.7V
